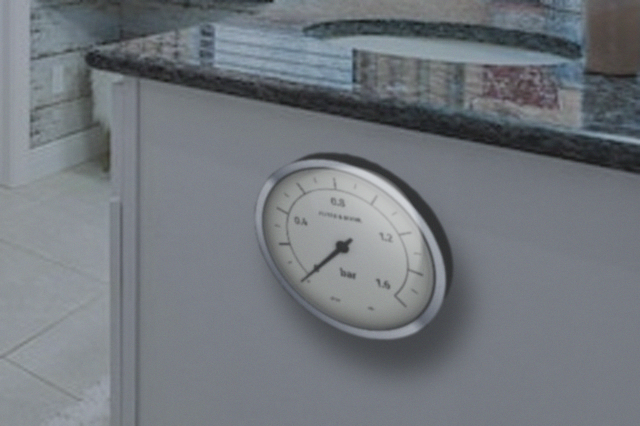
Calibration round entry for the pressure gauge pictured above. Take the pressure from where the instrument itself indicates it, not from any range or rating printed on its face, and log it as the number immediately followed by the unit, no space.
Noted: 0bar
